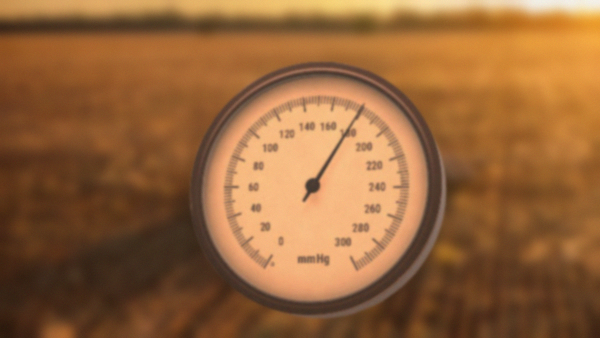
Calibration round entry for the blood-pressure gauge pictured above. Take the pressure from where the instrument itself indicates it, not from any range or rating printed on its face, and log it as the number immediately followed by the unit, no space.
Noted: 180mmHg
